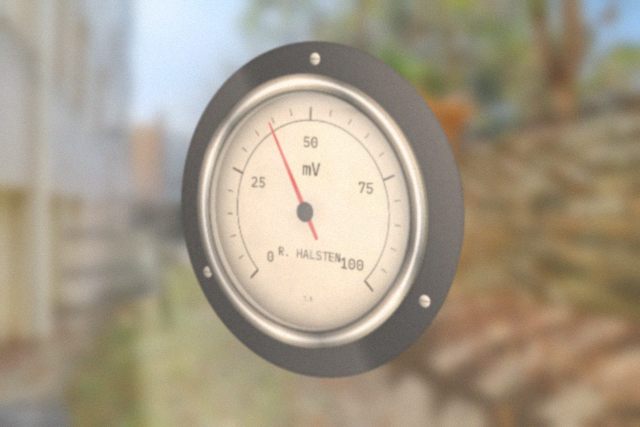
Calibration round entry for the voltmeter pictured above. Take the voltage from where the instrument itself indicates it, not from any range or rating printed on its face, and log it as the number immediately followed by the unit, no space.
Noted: 40mV
